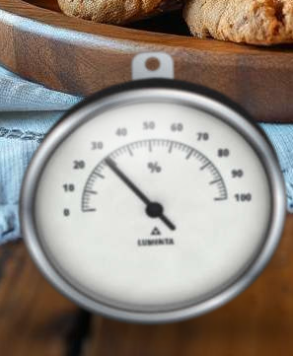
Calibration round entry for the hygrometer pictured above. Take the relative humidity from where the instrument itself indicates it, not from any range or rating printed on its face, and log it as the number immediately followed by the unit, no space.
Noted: 30%
